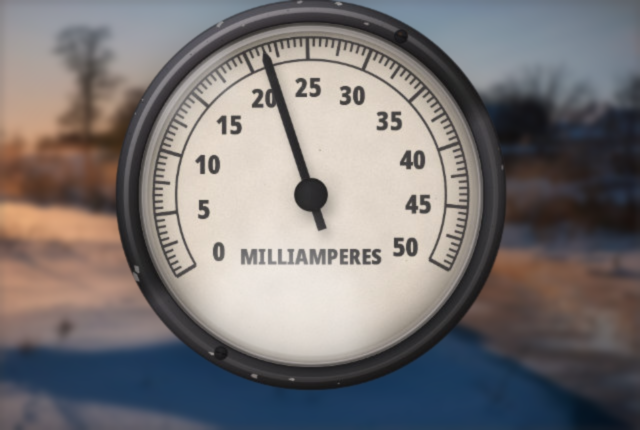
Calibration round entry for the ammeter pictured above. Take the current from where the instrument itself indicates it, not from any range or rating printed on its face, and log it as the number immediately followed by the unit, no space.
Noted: 21.5mA
